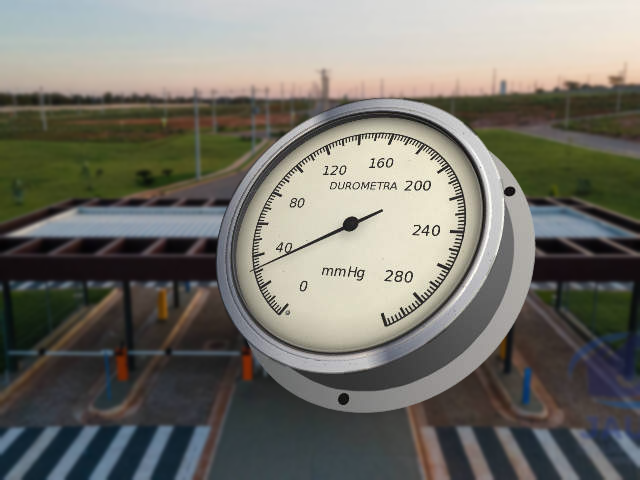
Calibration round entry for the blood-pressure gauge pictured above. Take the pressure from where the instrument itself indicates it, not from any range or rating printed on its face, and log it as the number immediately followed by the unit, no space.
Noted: 30mmHg
